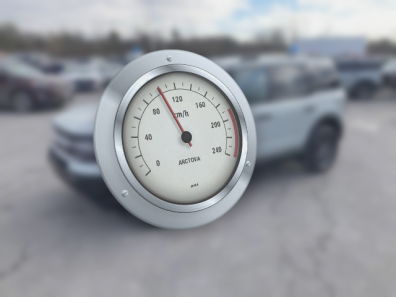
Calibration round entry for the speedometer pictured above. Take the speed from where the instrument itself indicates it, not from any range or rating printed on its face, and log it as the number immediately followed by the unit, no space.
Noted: 100km/h
